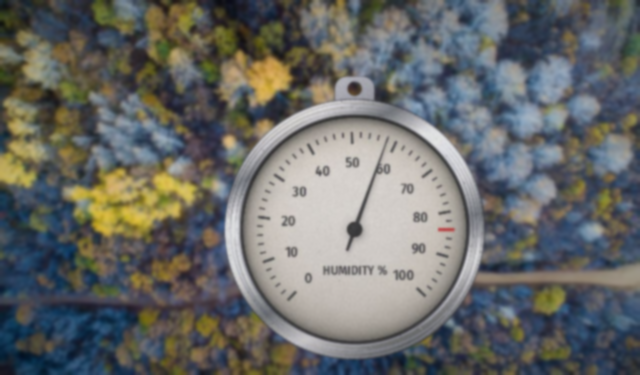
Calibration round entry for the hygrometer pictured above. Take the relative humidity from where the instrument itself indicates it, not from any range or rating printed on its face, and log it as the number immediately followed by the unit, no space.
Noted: 58%
